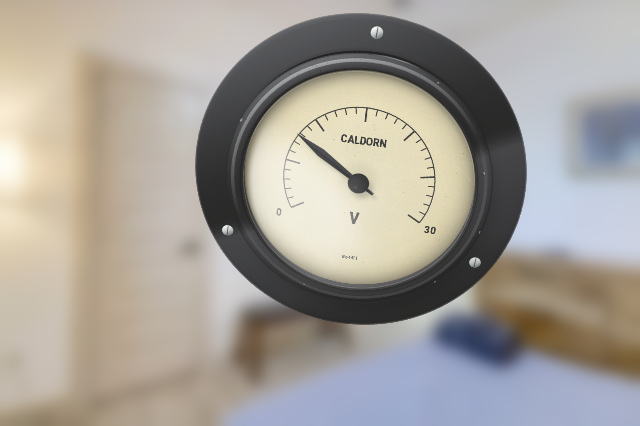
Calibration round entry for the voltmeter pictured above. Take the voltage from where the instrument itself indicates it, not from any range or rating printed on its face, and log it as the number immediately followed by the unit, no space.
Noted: 8V
